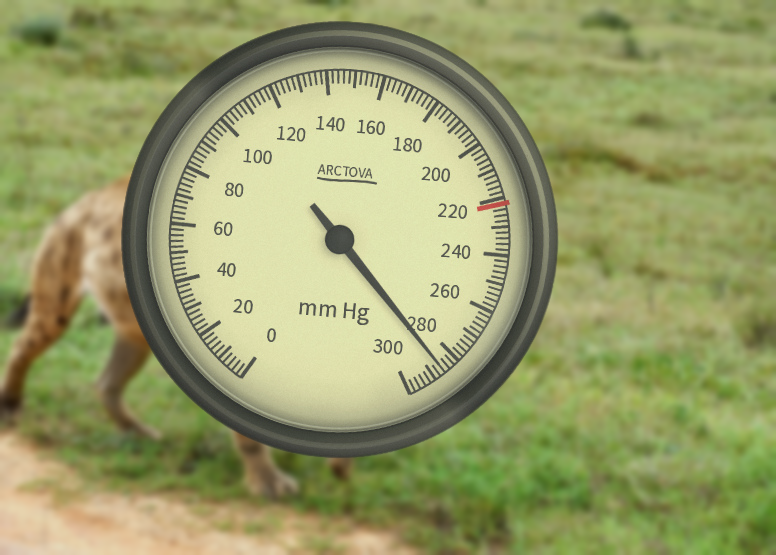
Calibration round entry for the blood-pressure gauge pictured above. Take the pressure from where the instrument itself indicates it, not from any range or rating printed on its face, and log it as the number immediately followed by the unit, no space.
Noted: 286mmHg
